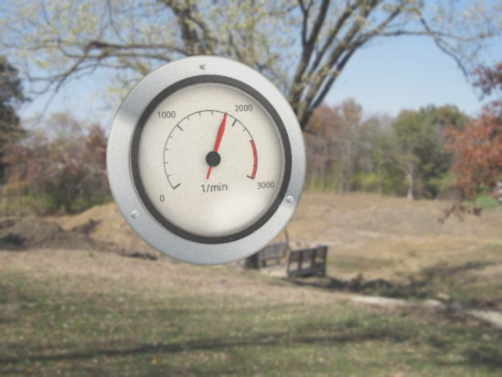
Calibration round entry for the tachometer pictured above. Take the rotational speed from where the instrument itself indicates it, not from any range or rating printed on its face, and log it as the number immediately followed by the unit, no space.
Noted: 1800rpm
